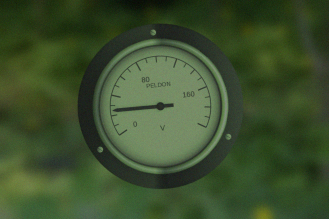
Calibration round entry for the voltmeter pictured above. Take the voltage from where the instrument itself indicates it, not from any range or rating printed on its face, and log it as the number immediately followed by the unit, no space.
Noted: 25V
